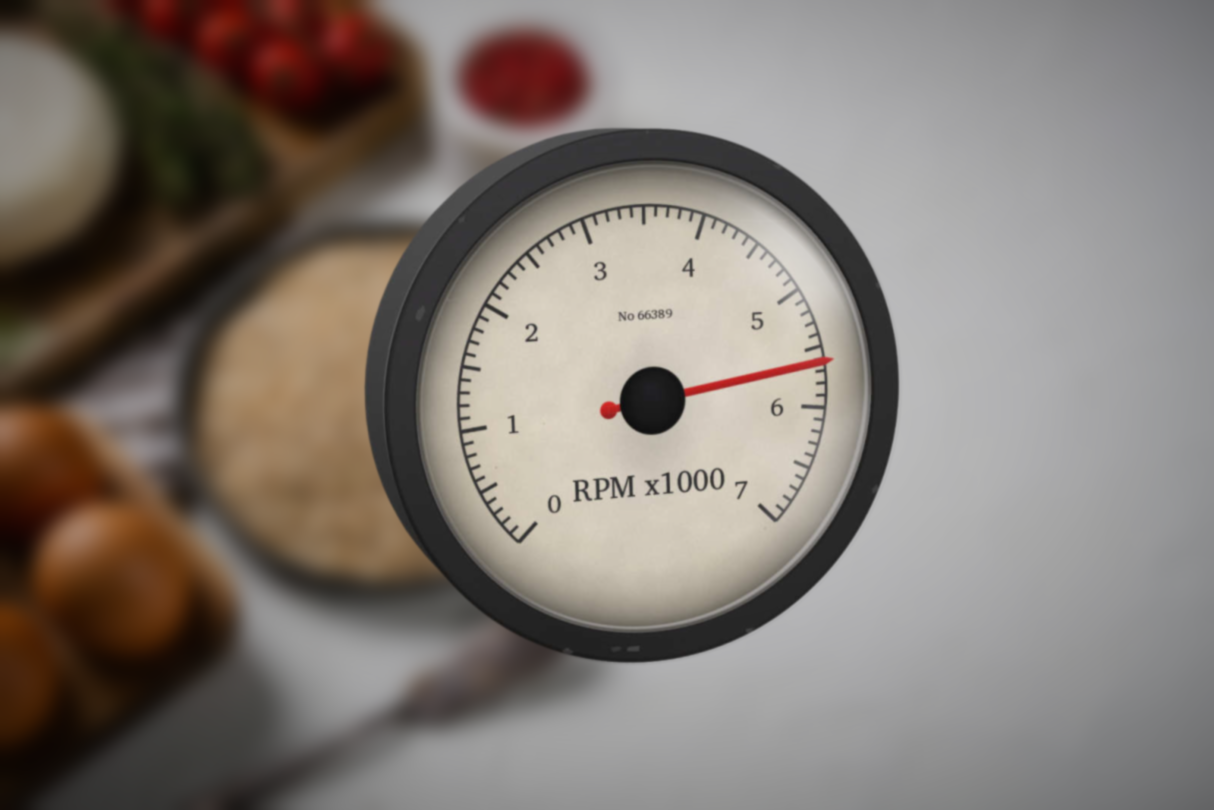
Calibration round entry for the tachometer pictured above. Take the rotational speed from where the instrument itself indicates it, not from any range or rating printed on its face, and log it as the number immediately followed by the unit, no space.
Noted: 5600rpm
